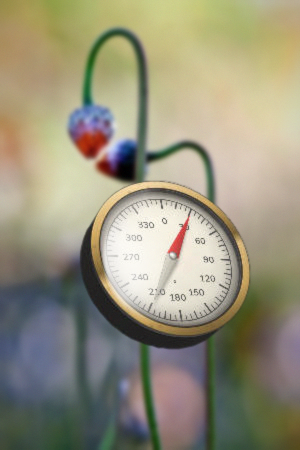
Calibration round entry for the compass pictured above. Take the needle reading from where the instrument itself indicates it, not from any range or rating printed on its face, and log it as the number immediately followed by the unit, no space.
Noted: 30°
